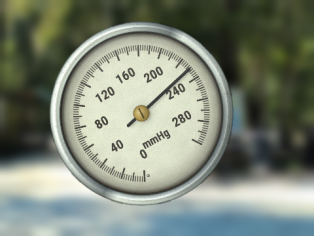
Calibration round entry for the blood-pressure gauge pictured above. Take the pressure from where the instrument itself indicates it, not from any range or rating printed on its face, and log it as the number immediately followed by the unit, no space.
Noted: 230mmHg
